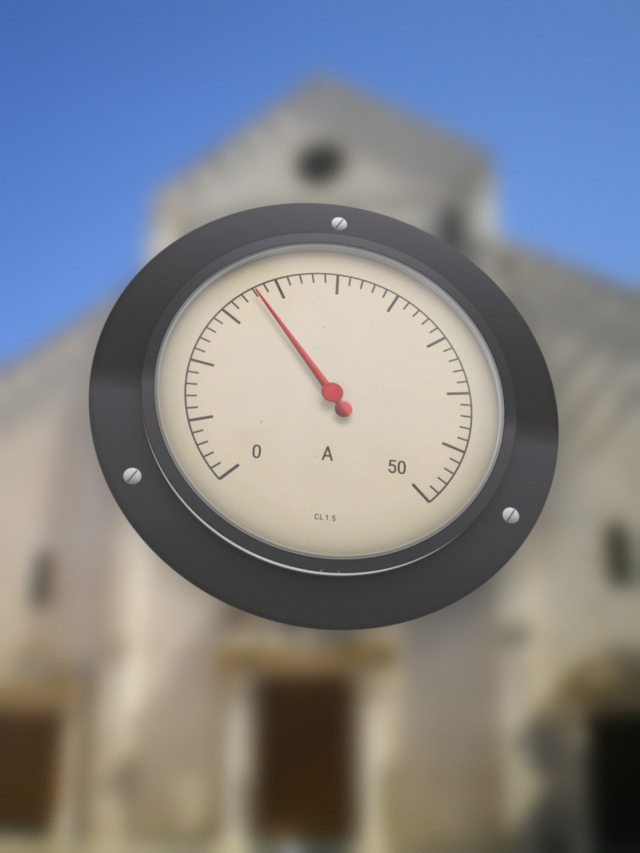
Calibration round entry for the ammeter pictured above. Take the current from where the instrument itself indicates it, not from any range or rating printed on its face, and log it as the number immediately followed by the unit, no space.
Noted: 18A
